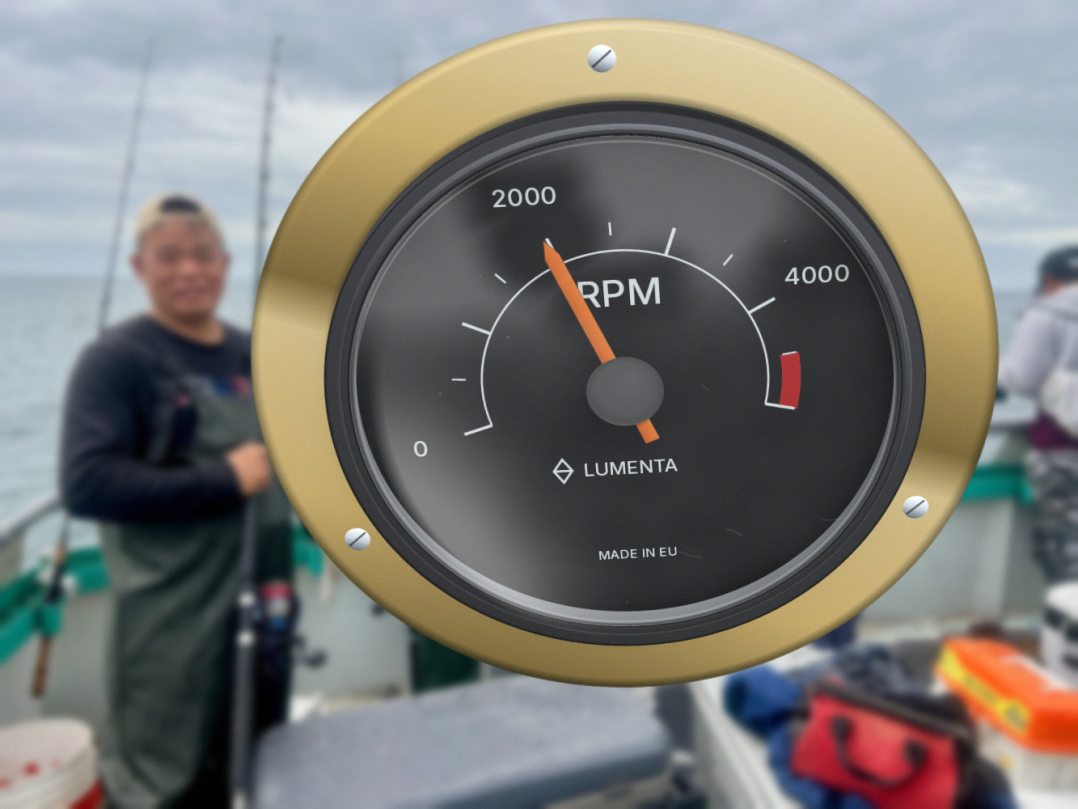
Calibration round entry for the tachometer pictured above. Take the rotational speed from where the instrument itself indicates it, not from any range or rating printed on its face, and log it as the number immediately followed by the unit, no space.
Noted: 2000rpm
